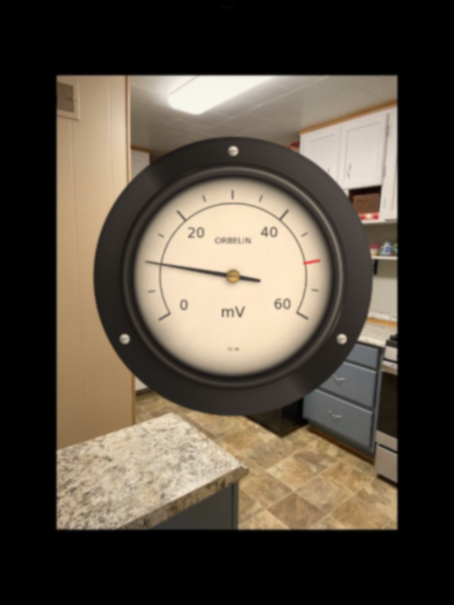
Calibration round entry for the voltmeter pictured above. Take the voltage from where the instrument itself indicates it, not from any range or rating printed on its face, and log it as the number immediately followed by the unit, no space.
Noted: 10mV
